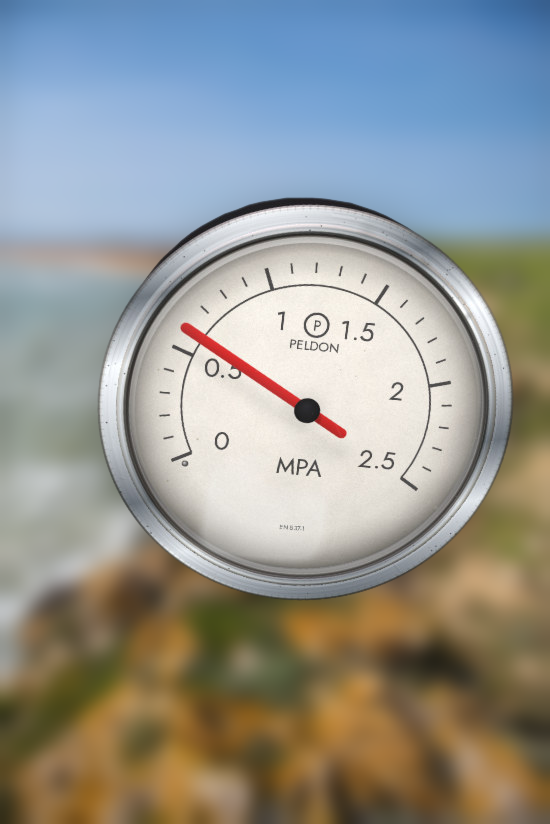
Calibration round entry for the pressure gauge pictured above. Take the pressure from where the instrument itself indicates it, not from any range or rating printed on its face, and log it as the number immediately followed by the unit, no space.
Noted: 0.6MPa
